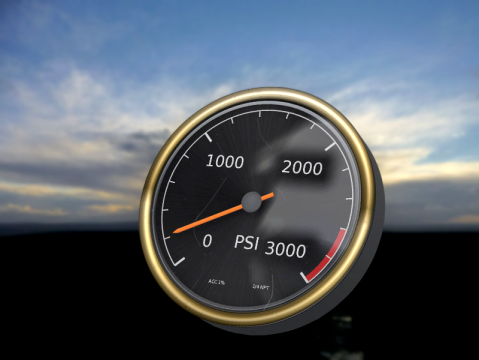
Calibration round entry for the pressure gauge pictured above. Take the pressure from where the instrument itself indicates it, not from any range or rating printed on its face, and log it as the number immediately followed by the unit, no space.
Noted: 200psi
